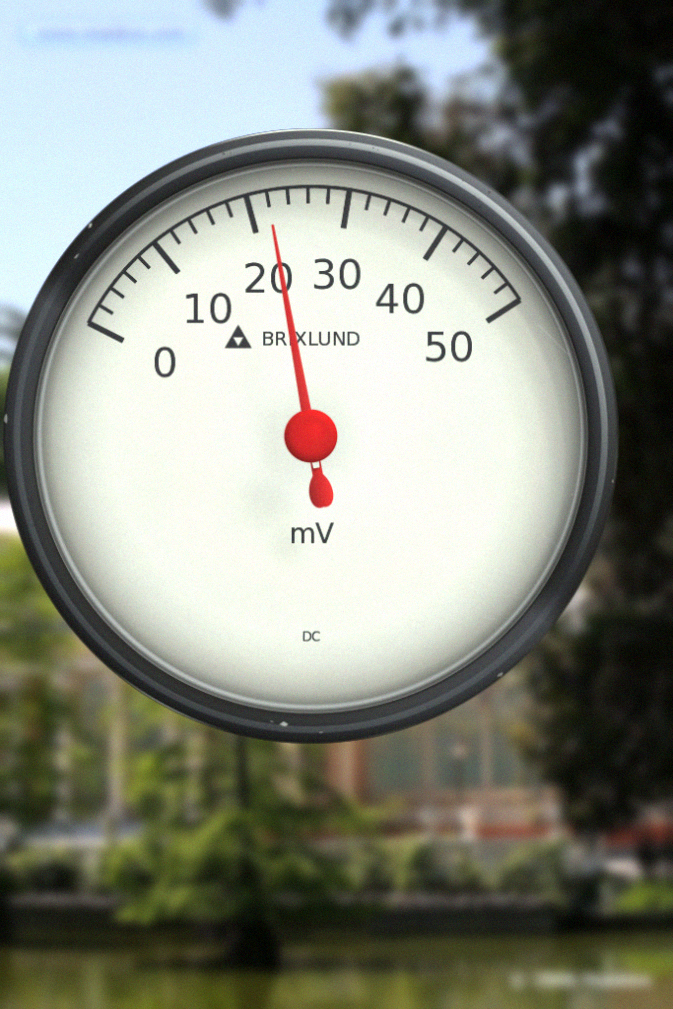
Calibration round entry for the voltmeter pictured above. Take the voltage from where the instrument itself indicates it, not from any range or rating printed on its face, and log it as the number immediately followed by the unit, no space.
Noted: 22mV
